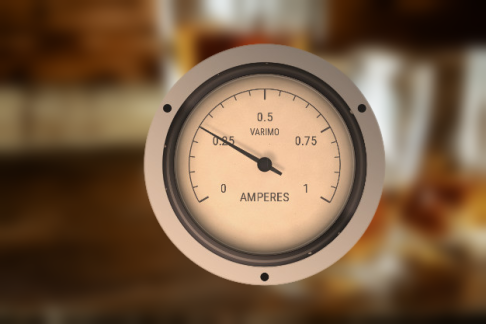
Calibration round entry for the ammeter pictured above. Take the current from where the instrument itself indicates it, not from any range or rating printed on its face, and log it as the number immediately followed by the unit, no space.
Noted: 0.25A
